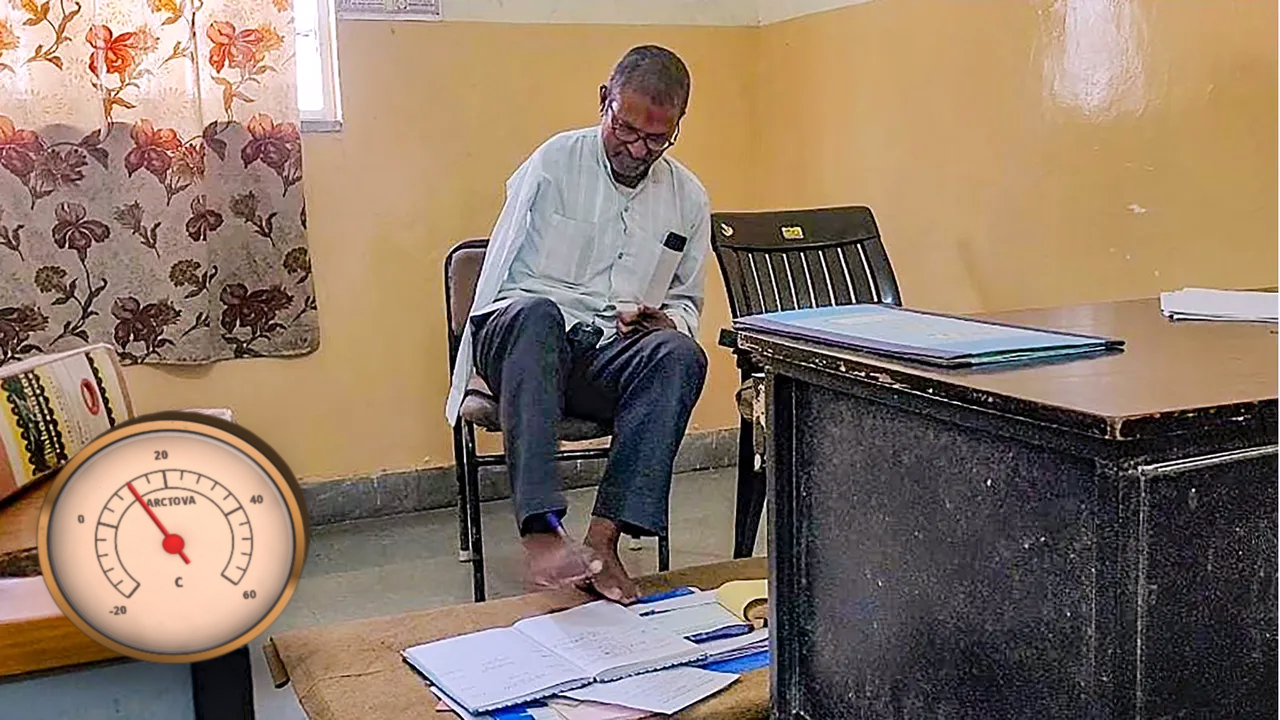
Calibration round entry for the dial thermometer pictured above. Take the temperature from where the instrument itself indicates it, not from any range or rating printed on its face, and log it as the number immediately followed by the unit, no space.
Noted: 12°C
